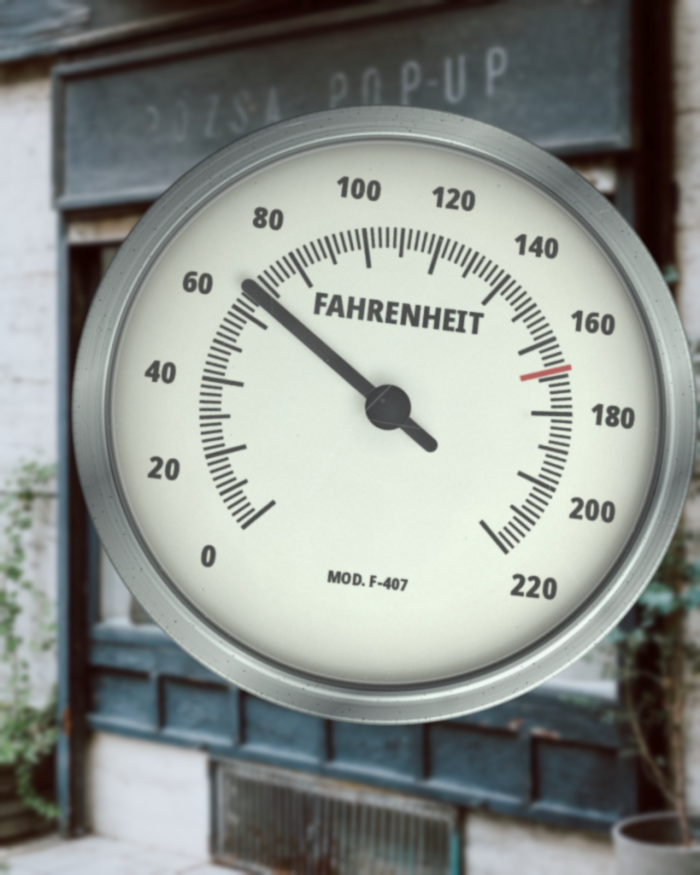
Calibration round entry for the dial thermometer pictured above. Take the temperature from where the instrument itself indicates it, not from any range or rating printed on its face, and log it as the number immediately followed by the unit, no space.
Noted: 66°F
